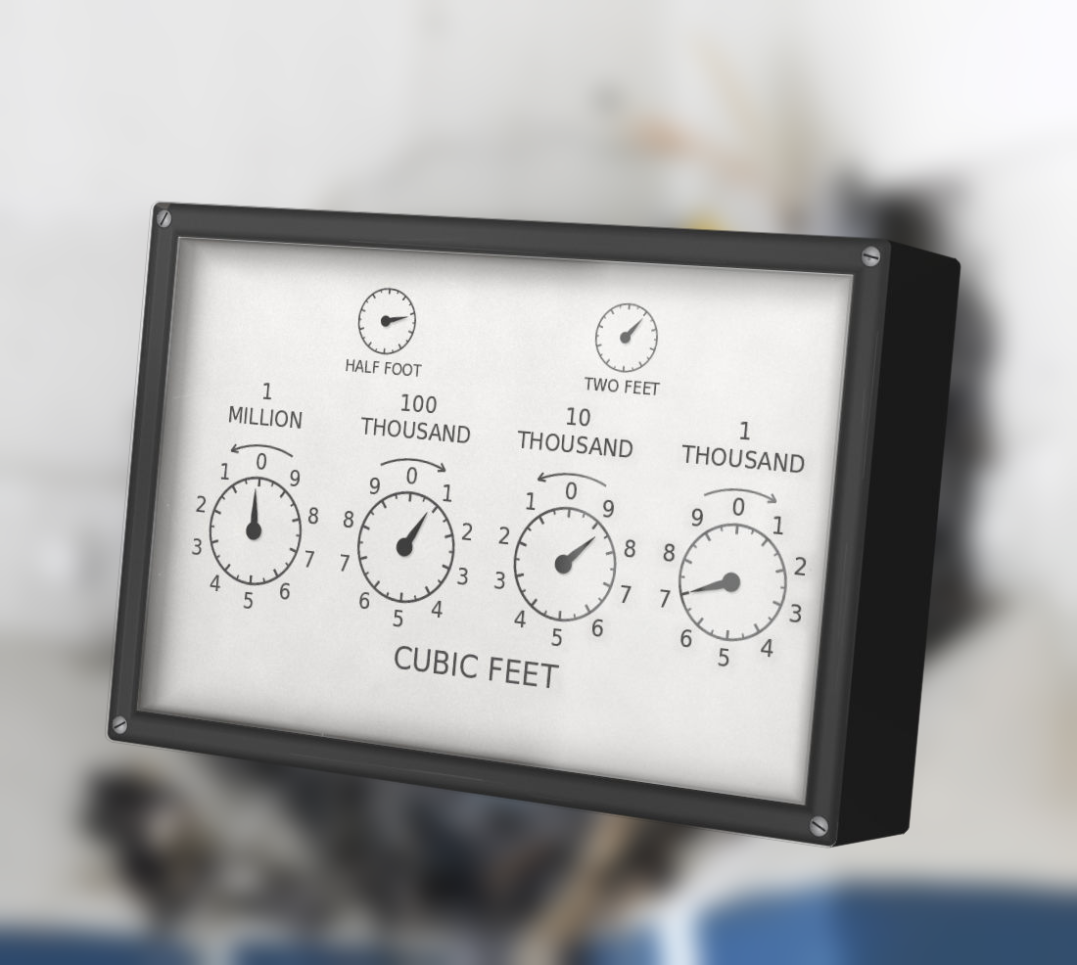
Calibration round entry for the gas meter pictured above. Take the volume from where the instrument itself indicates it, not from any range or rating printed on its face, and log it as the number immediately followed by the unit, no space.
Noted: 8700ft³
